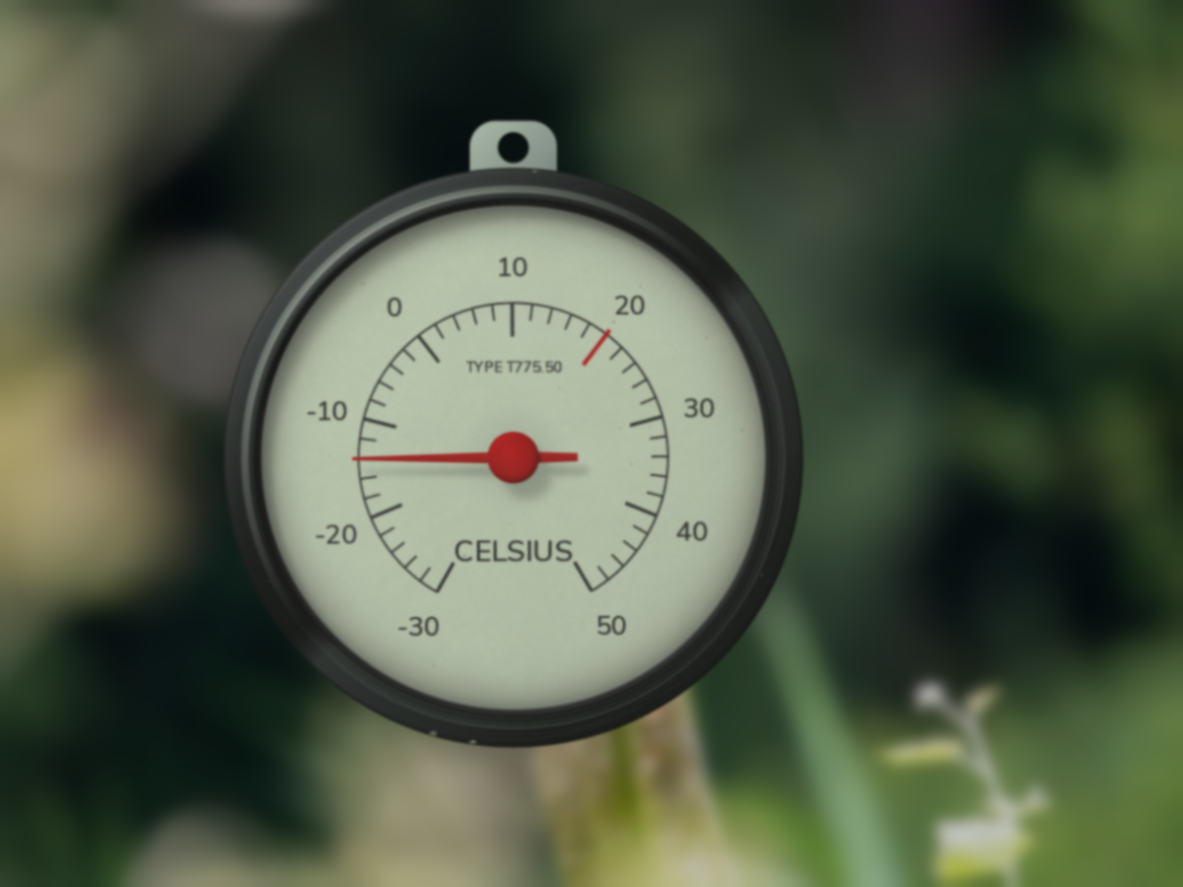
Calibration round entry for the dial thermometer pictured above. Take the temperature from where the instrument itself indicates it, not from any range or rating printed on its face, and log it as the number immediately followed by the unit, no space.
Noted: -14°C
